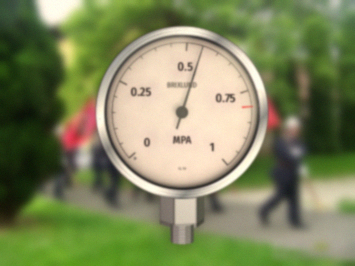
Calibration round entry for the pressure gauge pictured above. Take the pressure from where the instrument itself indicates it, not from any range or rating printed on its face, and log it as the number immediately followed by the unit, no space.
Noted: 0.55MPa
